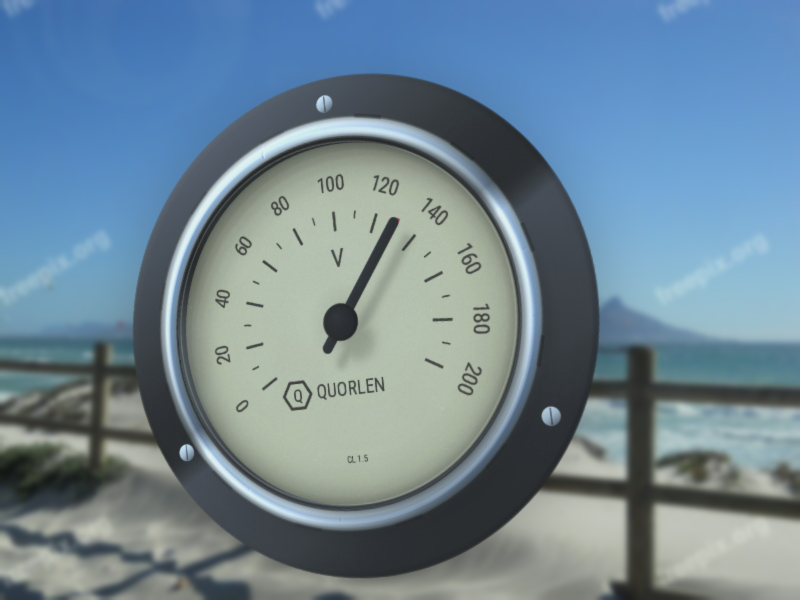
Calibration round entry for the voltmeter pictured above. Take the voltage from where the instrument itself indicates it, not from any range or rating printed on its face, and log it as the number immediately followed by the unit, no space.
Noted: 130V
